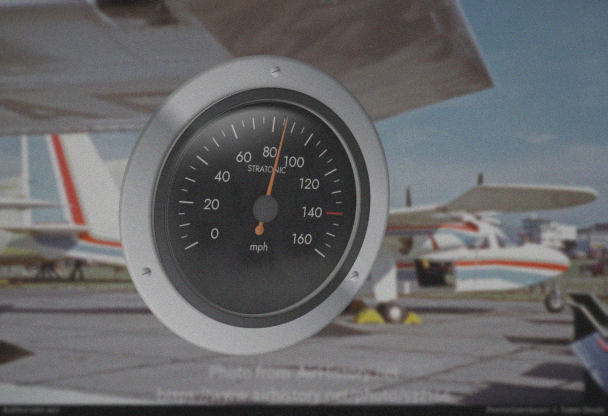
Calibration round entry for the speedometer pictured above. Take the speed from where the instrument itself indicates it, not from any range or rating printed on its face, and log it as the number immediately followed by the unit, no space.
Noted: 85mph
